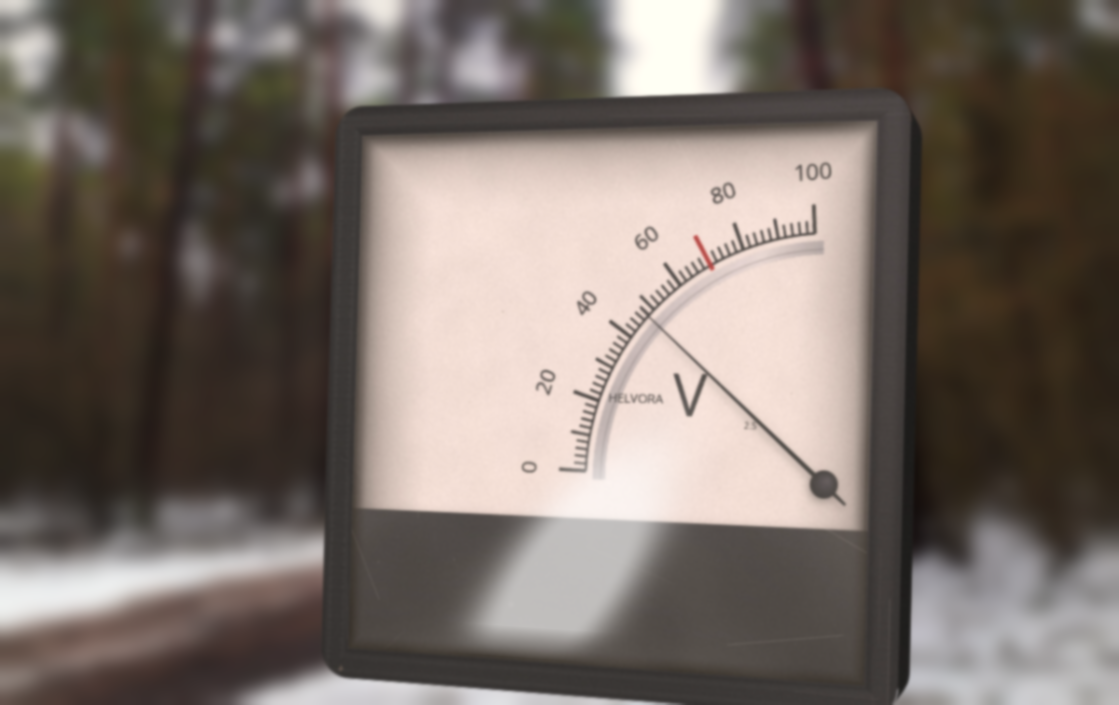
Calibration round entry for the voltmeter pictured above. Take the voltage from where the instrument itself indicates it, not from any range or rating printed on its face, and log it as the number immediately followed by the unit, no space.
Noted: 48V
